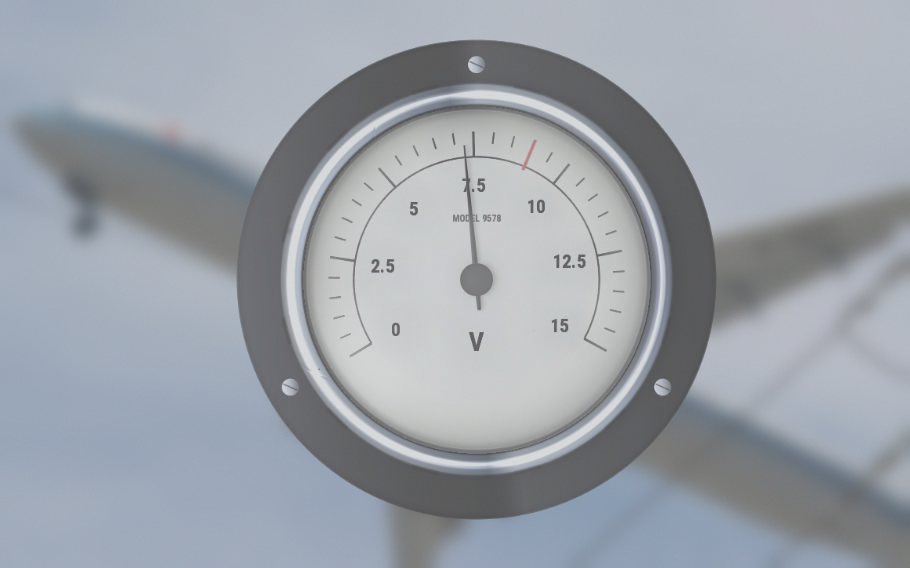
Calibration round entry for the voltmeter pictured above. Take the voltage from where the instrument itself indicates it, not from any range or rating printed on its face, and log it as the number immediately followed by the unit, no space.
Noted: 7.25V
